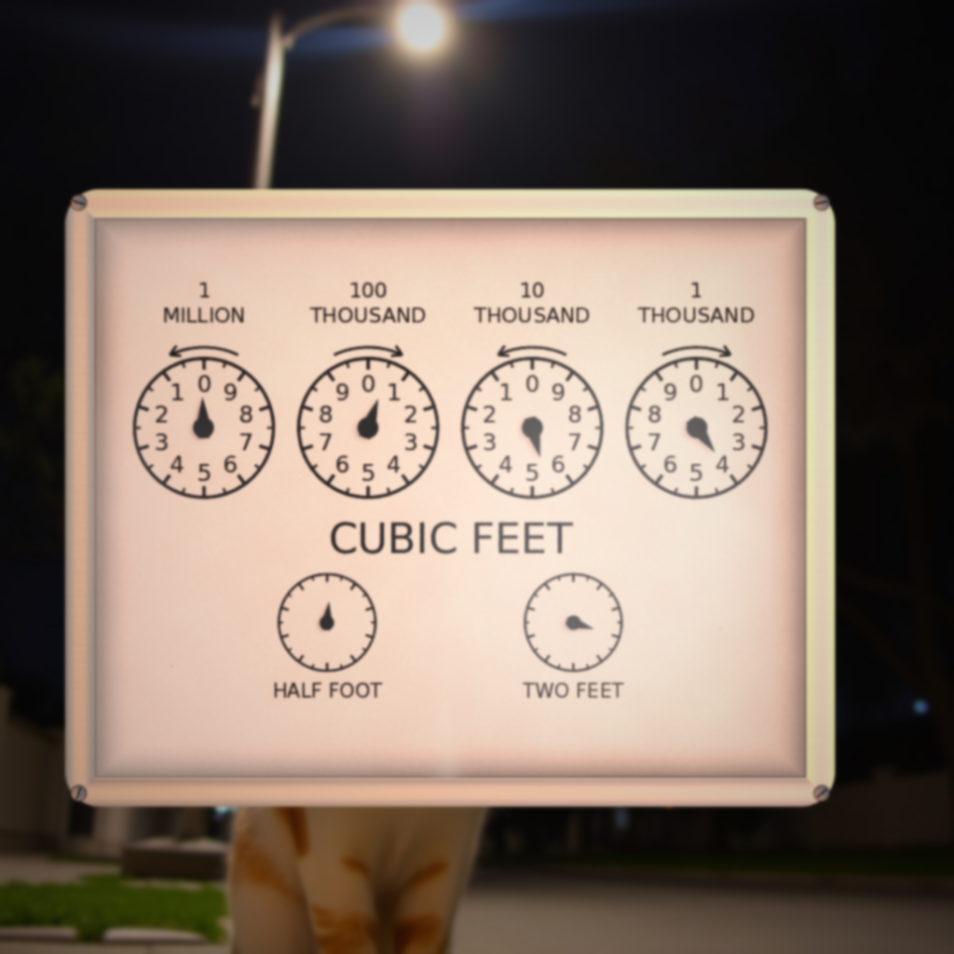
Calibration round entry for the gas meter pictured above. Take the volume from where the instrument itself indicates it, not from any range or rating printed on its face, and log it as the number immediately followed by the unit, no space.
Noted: 5400ft³
